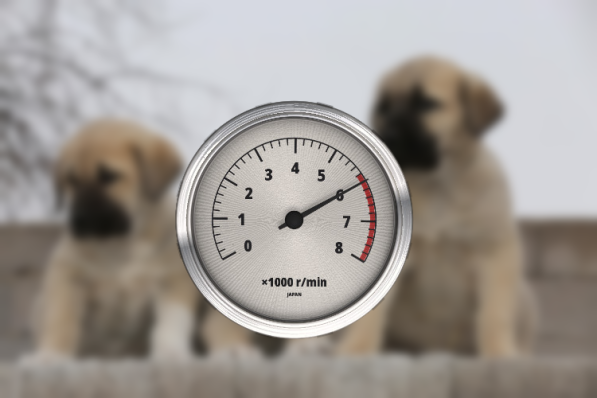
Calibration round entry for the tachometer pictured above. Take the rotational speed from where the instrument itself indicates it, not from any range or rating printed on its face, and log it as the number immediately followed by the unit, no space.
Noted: 6000rpm
